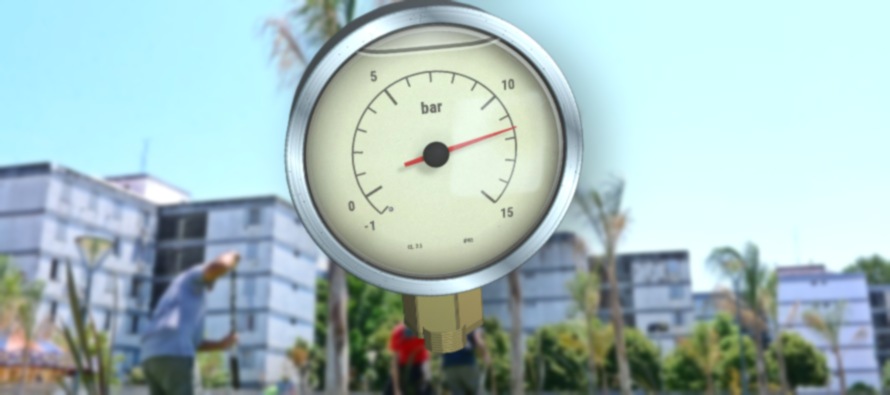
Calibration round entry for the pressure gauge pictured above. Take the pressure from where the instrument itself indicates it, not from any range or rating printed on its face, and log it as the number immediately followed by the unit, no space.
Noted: 11.5bar
